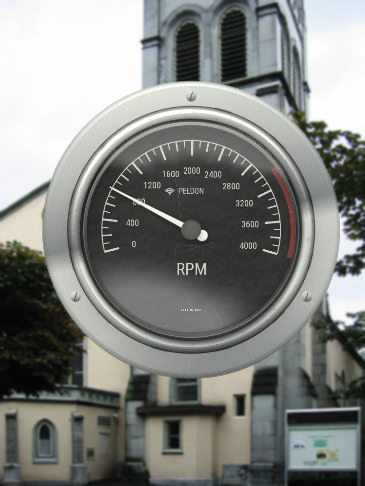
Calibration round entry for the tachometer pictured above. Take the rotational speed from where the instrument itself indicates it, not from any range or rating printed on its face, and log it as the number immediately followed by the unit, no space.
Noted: 800rpm
